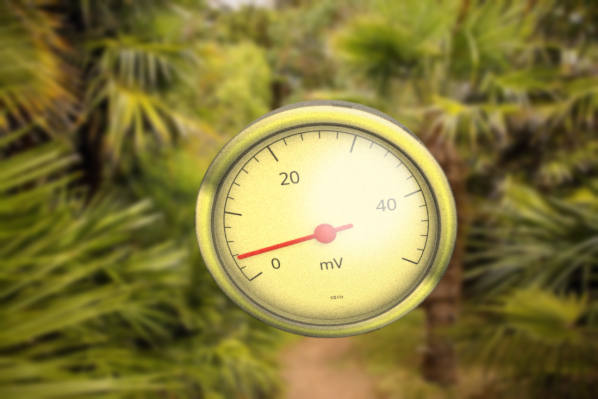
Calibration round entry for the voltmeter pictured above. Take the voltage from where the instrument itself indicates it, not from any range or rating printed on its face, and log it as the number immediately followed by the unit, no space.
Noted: 4mV
